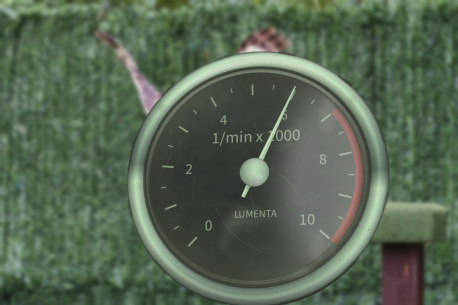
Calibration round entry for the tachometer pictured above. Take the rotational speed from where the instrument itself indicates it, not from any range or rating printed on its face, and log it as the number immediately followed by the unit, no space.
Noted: 6000rpm
